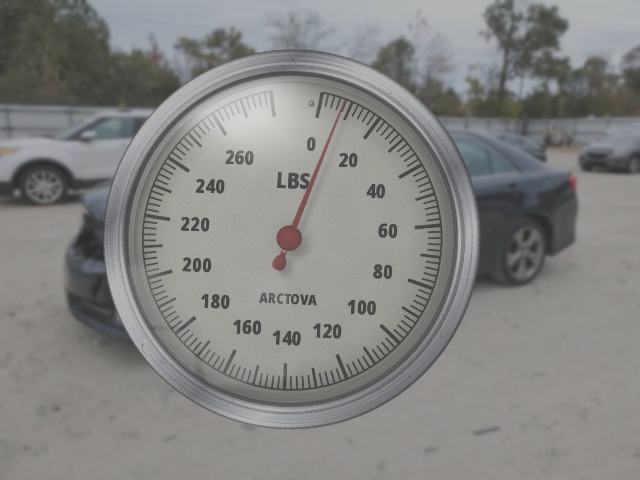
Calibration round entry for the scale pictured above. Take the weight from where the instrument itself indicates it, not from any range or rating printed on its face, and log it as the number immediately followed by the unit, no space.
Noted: 8lb
